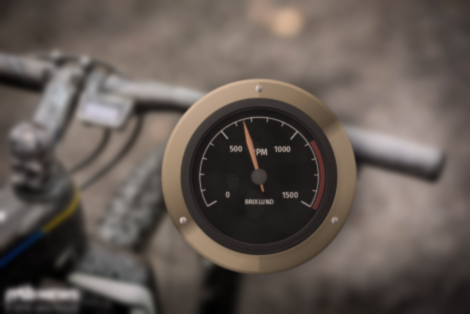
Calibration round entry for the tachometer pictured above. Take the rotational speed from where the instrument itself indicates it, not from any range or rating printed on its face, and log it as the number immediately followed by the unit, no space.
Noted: 650rpm
